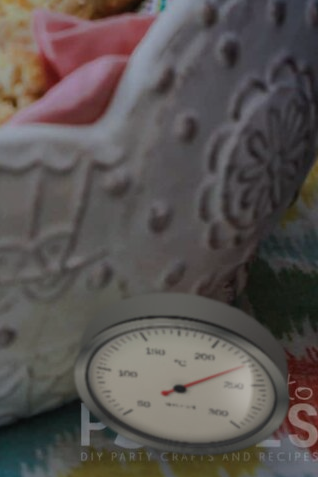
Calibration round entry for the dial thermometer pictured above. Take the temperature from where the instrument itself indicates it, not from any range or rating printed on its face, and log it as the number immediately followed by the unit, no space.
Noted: 225°C
